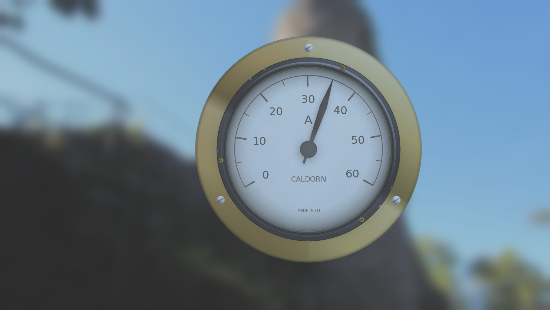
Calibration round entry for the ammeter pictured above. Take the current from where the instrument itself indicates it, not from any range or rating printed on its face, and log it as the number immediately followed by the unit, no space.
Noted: 35A
